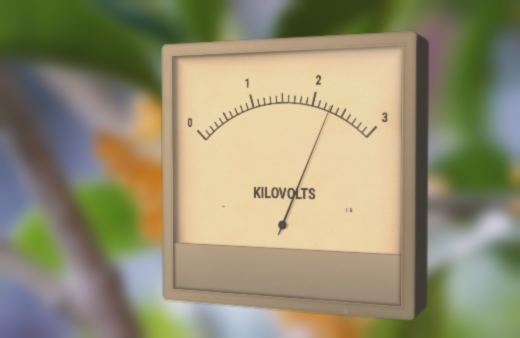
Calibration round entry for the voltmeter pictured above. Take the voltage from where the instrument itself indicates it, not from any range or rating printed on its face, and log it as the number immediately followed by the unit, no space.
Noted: 2.3kV
